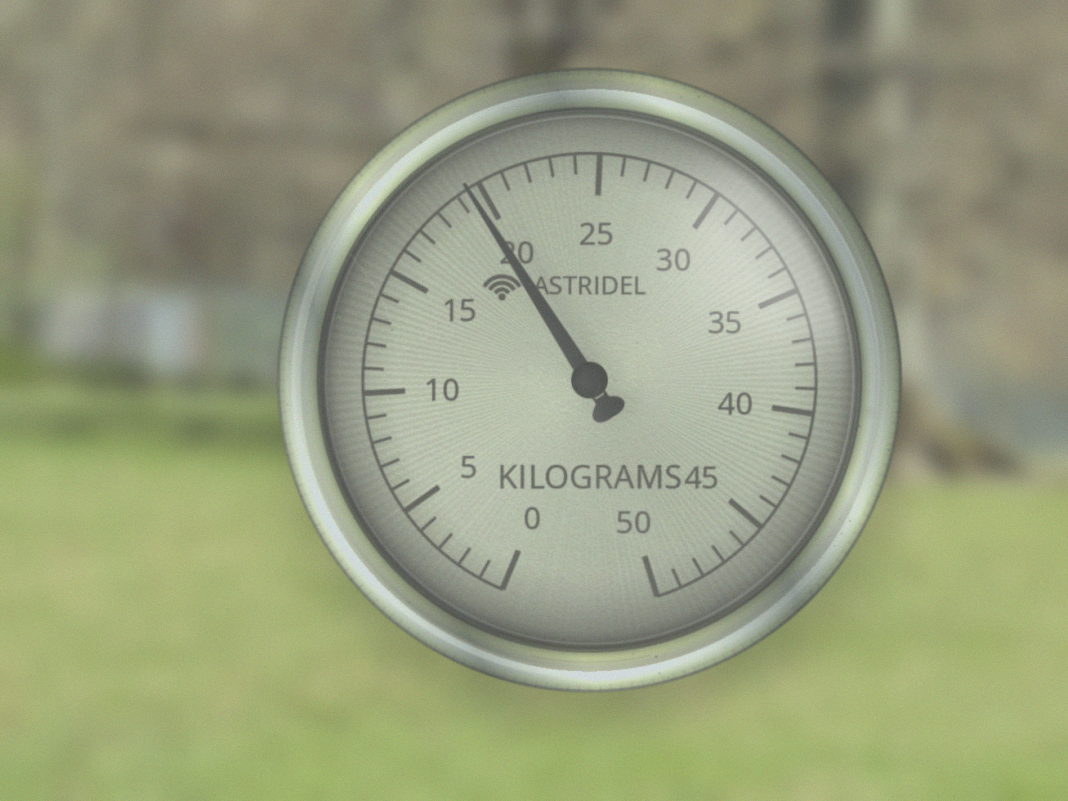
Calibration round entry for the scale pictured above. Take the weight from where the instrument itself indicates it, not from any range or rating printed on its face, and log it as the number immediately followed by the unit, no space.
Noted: 19.5kg
